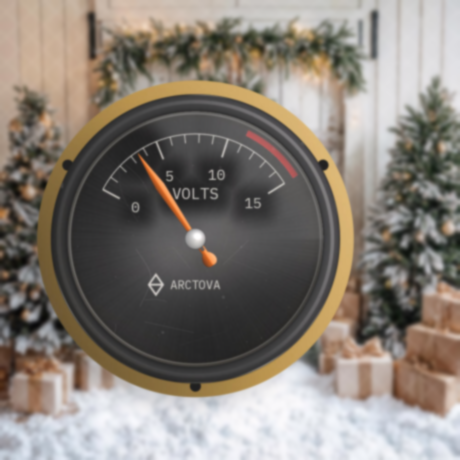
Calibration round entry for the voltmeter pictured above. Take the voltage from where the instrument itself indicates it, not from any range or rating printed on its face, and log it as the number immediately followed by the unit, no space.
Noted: 3.5V
